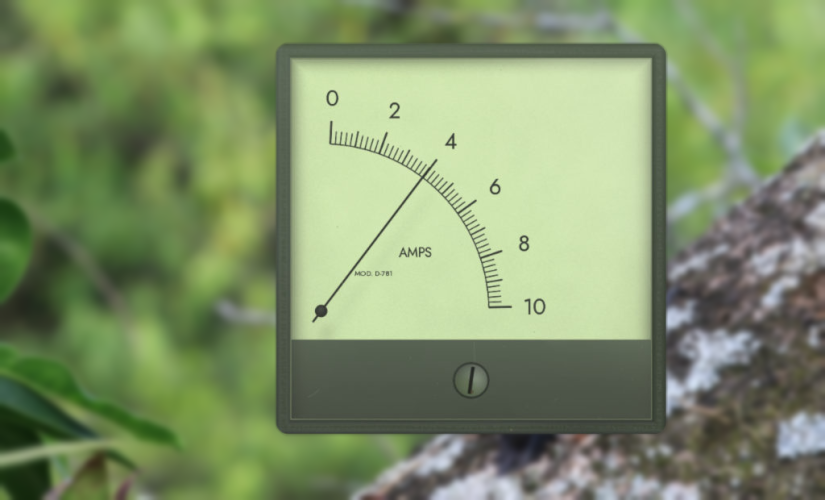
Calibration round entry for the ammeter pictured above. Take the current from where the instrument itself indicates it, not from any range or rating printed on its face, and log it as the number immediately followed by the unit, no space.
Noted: 4A
